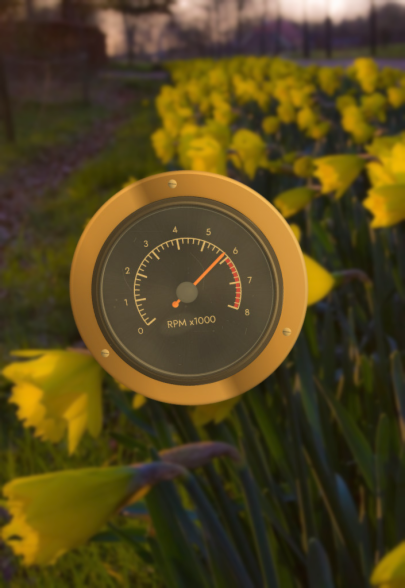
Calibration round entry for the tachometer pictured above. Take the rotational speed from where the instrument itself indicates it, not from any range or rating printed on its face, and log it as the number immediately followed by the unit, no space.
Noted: 5800rpm
